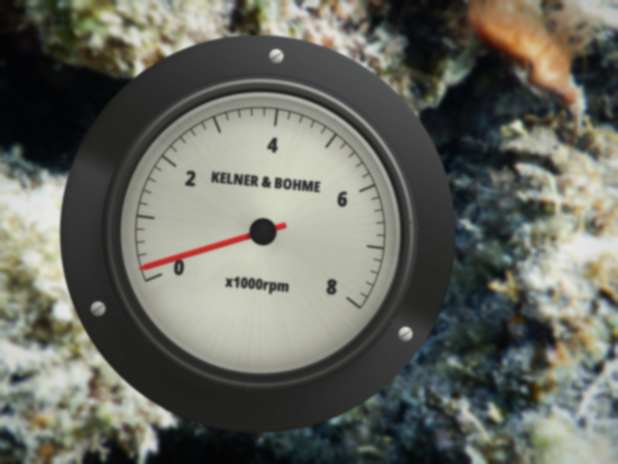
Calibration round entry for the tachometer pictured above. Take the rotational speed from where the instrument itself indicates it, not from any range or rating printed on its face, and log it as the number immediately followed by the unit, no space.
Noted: 200rpm
